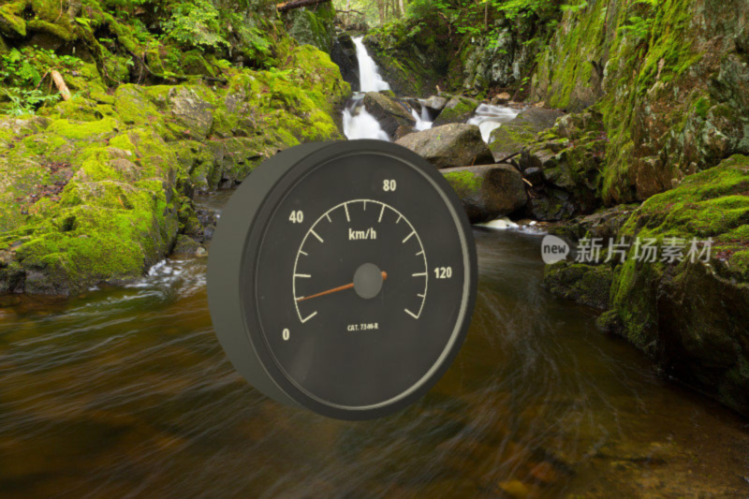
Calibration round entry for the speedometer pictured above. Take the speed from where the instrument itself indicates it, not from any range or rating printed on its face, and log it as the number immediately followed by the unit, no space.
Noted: 10km/h
